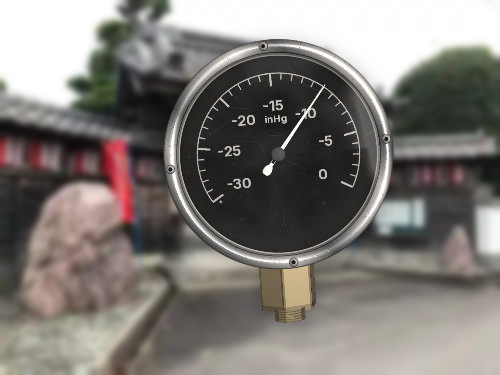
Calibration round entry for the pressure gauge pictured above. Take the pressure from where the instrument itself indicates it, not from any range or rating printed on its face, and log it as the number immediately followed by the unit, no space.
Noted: -10inHg
